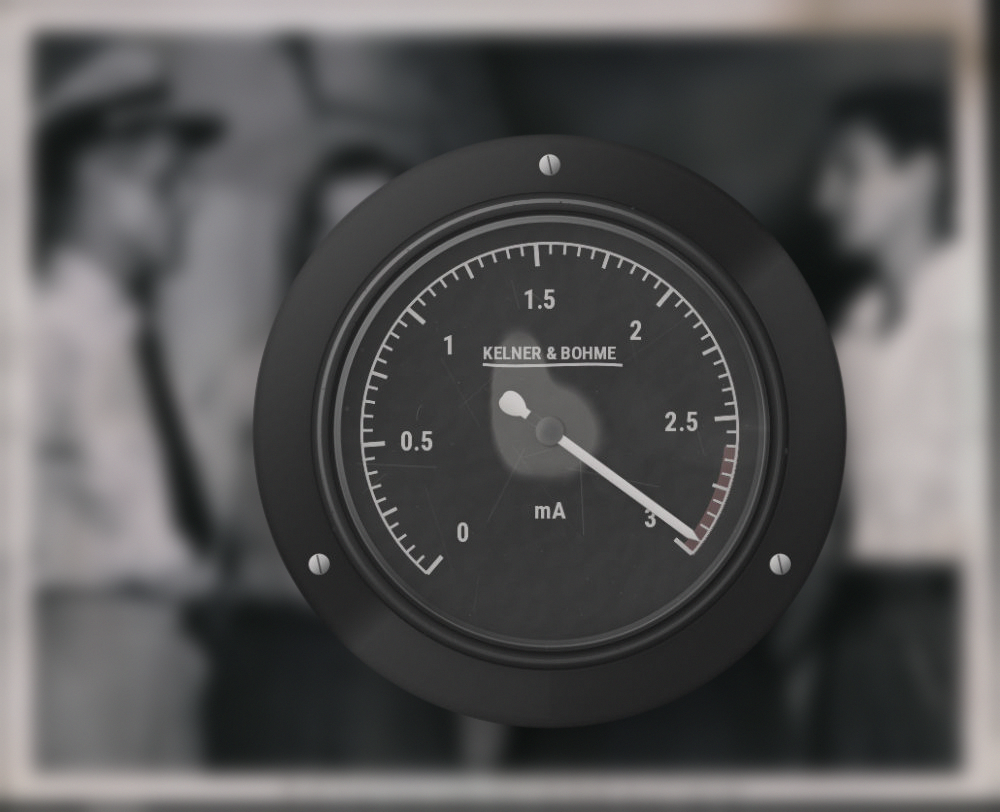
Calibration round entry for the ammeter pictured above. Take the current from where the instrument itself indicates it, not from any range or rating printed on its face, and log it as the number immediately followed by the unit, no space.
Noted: 2.95mA
